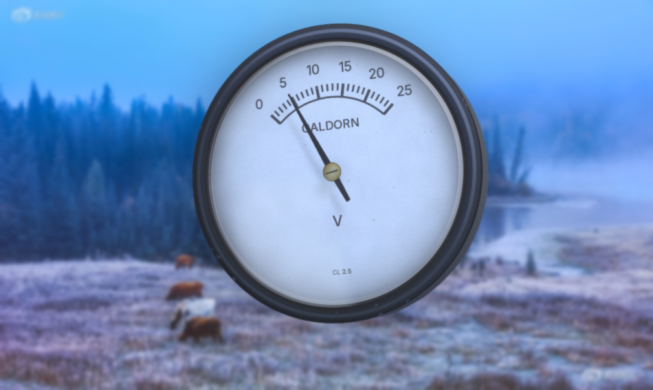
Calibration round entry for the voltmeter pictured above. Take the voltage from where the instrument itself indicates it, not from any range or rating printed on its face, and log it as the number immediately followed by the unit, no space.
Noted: 5V
